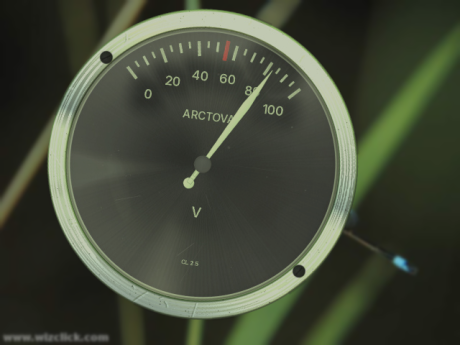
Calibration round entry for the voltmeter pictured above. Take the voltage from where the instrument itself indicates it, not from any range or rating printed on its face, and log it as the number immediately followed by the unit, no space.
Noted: 82.5V
